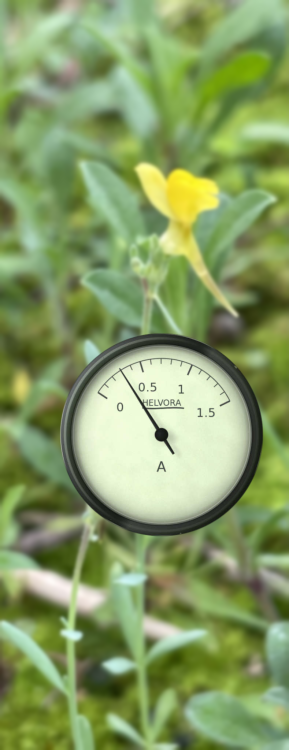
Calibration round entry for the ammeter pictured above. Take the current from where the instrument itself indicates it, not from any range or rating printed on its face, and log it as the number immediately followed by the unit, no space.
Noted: 0.3A
